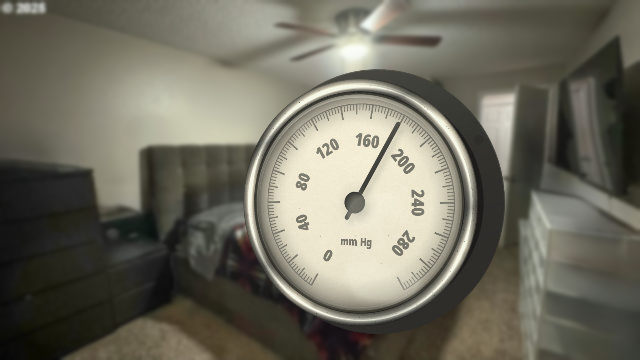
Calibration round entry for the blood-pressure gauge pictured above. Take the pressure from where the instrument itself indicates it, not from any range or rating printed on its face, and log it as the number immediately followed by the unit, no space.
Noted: 180mmHg
